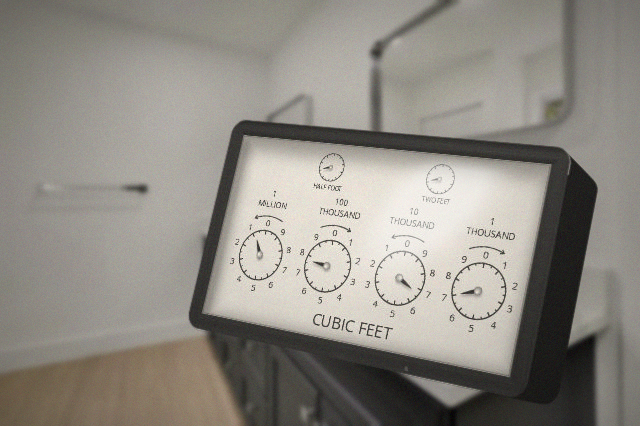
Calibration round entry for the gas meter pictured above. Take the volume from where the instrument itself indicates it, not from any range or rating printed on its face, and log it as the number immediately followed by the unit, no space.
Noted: 76700ft³
